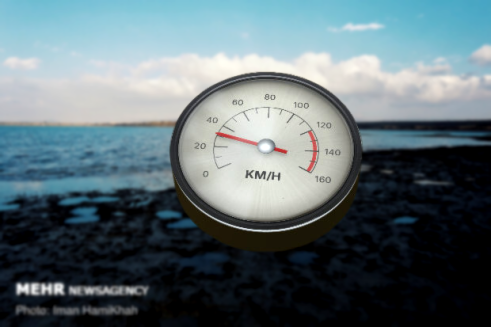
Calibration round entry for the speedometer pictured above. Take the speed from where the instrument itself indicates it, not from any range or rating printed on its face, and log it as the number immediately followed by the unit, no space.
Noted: 30km/h
